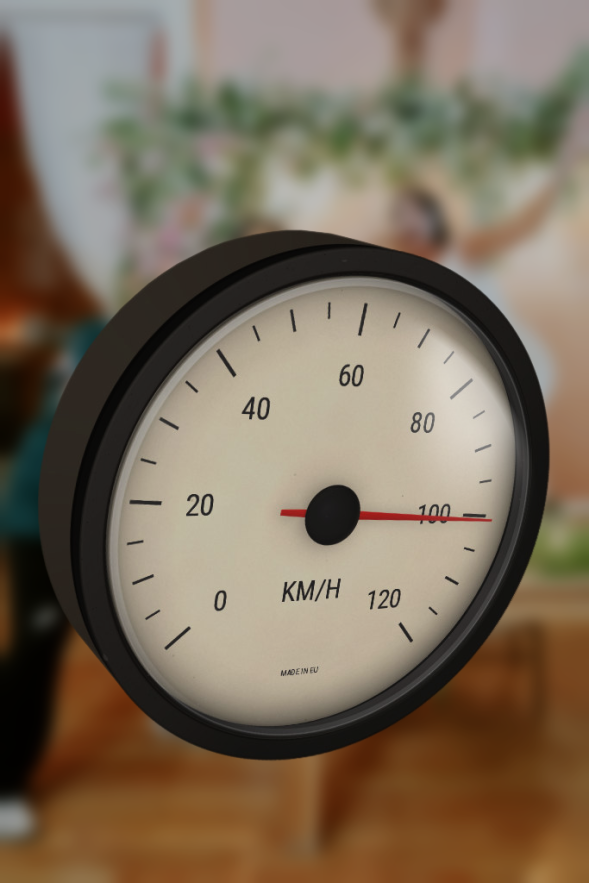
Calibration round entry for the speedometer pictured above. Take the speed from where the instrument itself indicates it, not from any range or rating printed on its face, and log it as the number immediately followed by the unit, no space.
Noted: 100km/h
